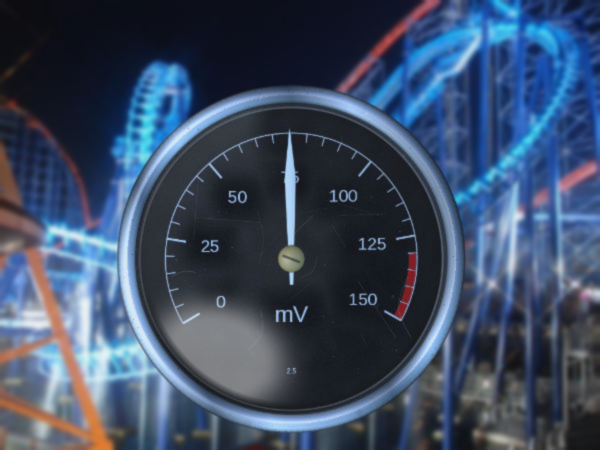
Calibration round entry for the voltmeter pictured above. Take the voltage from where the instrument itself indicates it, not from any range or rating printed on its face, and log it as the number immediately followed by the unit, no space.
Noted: 75mV
